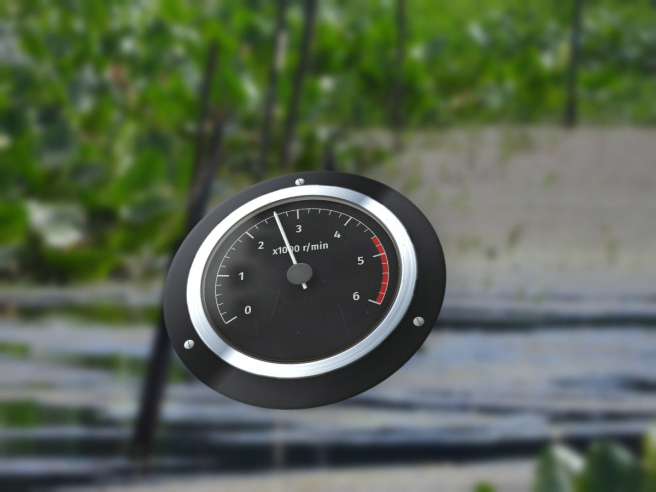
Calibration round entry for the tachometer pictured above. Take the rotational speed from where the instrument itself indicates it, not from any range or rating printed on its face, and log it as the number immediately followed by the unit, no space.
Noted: 2600rpm
